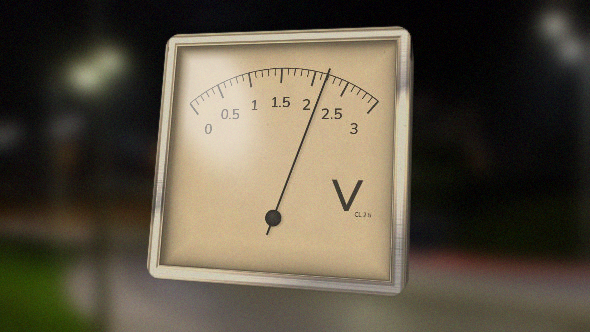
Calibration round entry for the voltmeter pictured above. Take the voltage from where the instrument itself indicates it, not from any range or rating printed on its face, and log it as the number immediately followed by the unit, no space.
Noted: 2.2V
